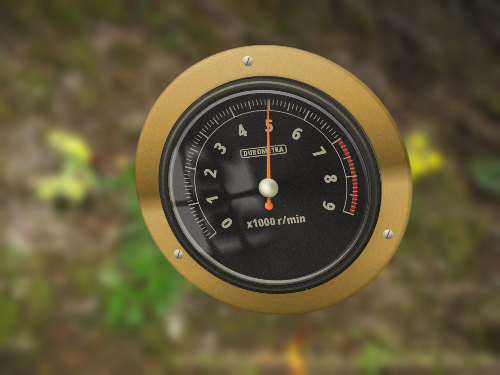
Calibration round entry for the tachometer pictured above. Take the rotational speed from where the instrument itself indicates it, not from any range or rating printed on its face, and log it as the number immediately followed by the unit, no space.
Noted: 5000rpm
